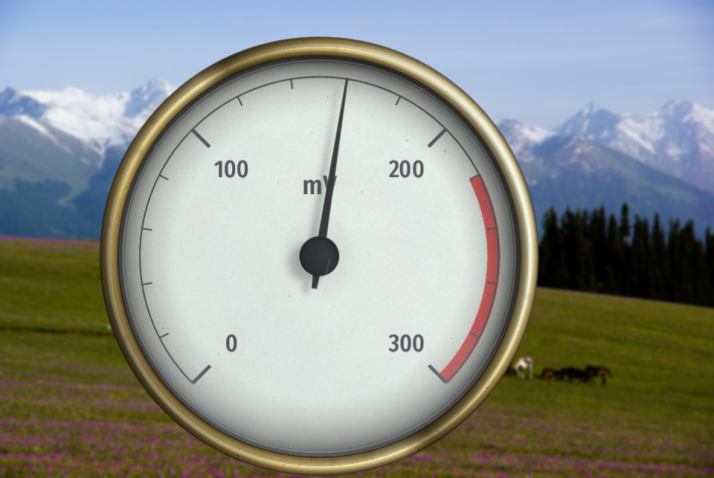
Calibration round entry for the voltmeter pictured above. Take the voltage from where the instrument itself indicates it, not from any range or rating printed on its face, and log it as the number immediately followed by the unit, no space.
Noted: 160mV
